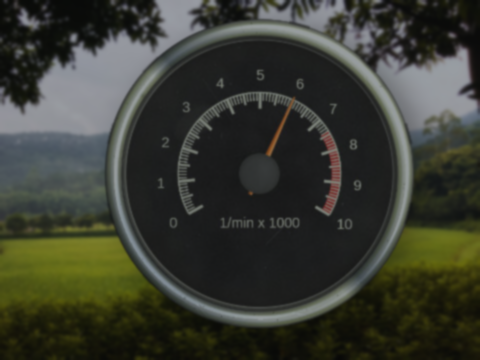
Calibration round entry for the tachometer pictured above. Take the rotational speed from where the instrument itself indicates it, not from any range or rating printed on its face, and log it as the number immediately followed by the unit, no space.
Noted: 6000rpm
